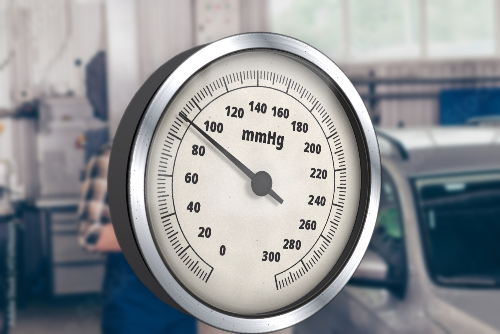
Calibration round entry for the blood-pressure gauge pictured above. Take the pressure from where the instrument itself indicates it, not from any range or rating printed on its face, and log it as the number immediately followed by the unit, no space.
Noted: 90mmHg
